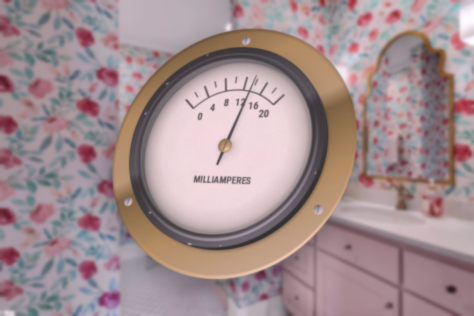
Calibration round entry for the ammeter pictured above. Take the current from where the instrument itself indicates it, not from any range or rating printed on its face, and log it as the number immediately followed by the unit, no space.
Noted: 14mA
